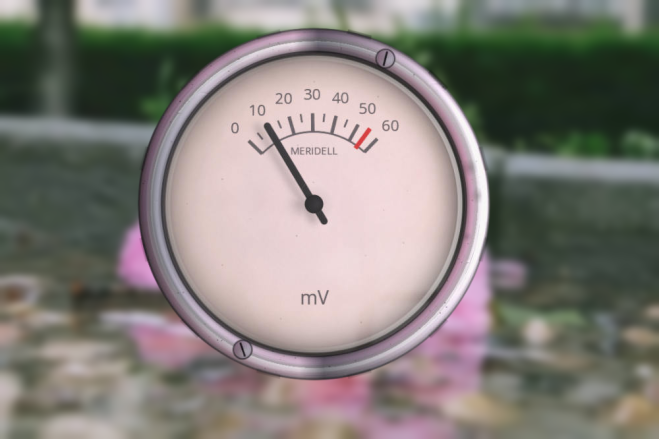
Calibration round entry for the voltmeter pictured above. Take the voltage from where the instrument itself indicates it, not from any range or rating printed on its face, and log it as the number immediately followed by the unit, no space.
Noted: 10mV
